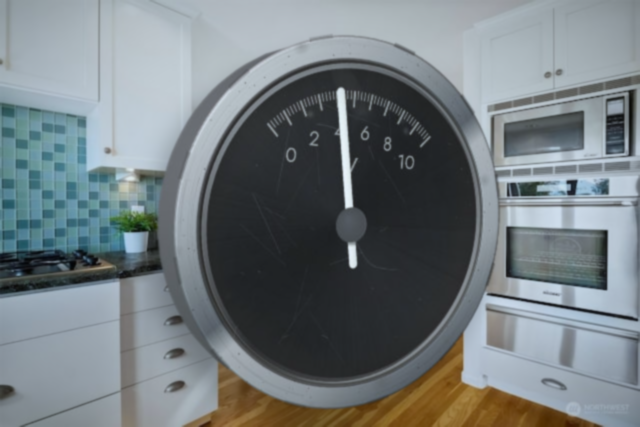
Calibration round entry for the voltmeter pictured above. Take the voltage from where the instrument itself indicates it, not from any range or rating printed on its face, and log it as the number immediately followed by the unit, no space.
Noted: 4V
